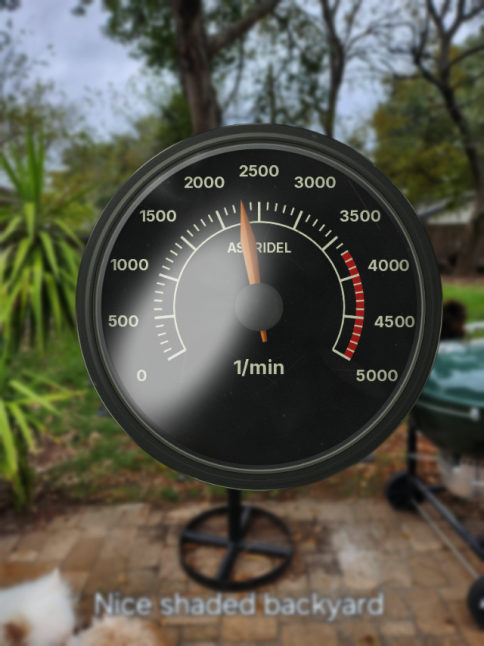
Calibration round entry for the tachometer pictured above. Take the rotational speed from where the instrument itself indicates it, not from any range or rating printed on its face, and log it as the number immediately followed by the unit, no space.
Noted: 2300rpm
